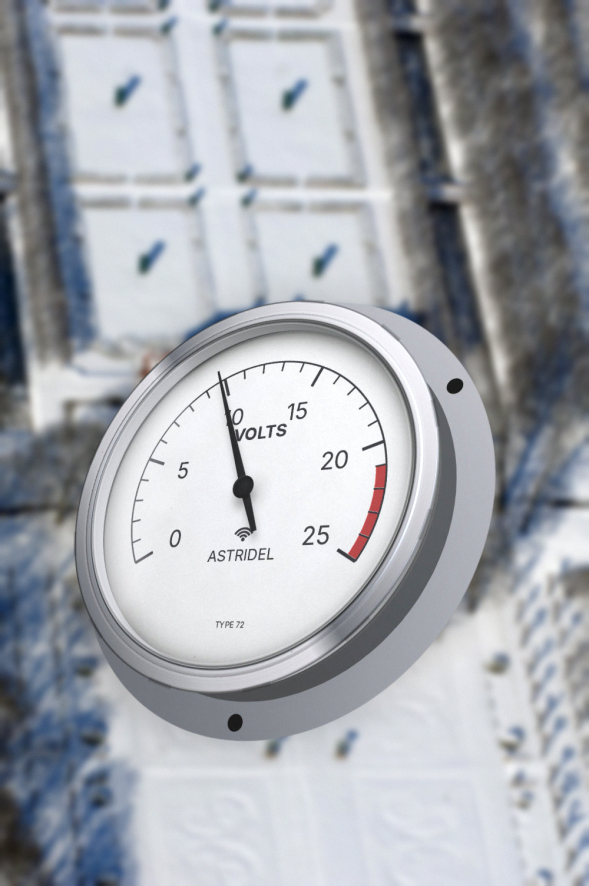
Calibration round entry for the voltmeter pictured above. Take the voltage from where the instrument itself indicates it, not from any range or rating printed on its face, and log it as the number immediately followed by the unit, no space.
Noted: 10V
